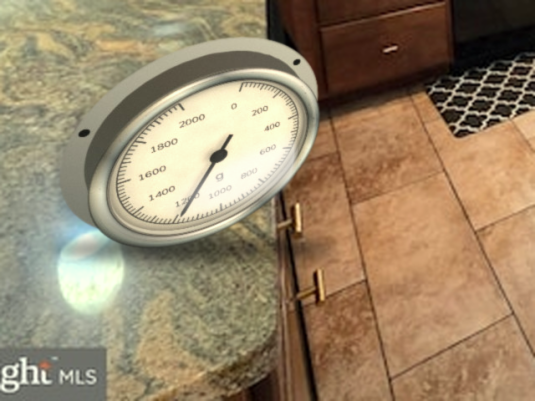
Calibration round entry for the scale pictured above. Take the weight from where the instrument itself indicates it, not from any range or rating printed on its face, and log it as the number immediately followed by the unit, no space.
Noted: 1200g
